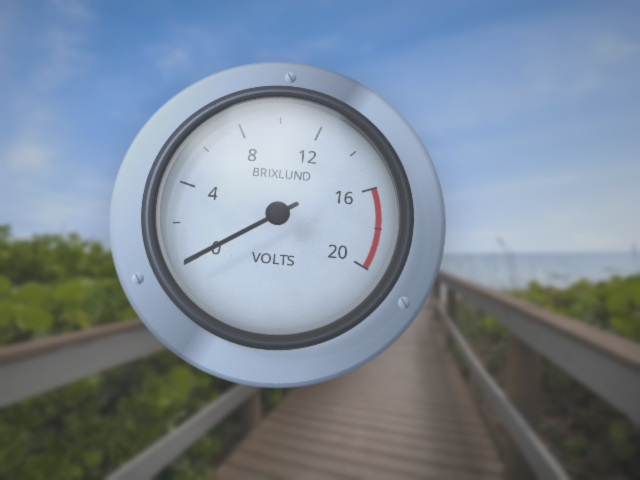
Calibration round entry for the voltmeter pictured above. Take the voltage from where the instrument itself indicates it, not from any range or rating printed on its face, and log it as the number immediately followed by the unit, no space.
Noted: 0V
